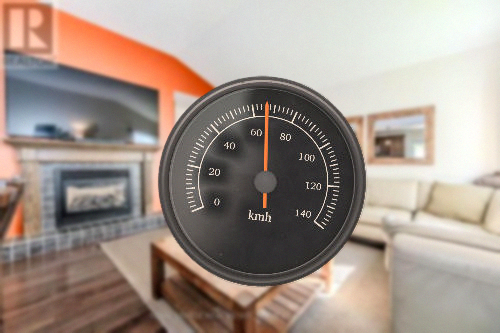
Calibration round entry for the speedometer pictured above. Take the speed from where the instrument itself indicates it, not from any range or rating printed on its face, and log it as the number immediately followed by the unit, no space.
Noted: 66km/h
